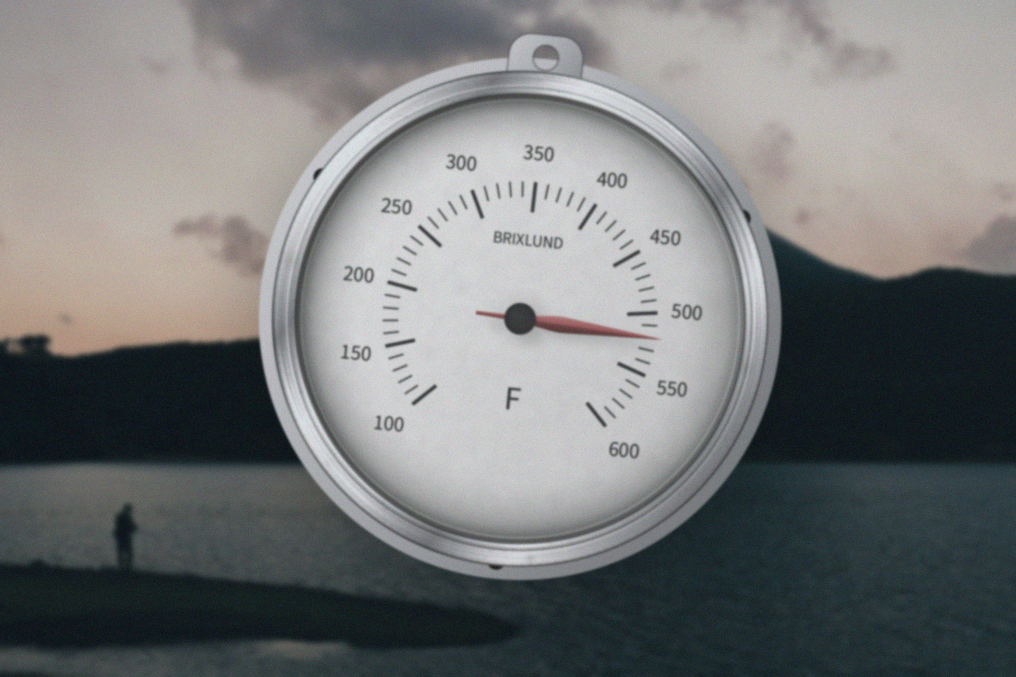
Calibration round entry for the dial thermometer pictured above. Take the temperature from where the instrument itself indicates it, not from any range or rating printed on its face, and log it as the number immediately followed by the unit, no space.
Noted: 520°F
